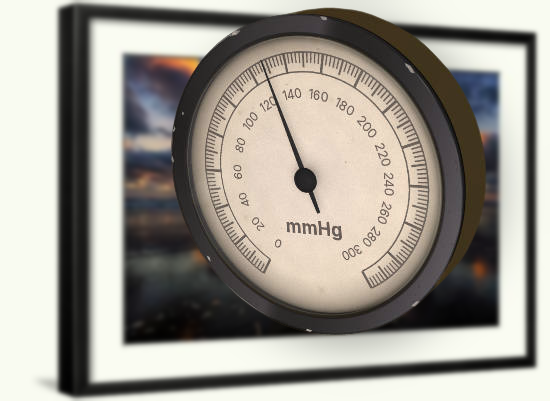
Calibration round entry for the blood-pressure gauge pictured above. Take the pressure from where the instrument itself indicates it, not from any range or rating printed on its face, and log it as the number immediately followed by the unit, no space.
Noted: 130mmHg
